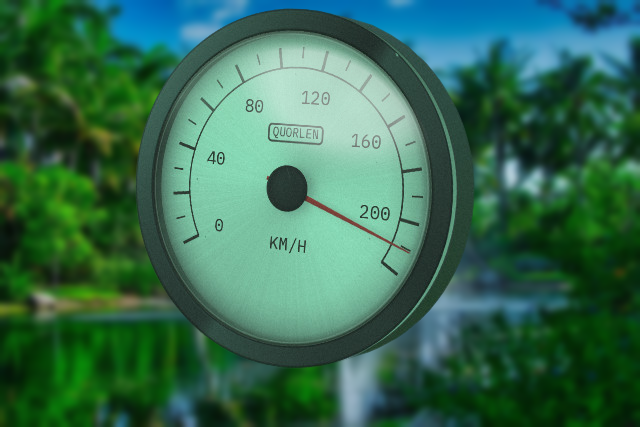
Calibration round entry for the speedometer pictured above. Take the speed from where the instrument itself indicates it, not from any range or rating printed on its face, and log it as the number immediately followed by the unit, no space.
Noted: 210km/h
